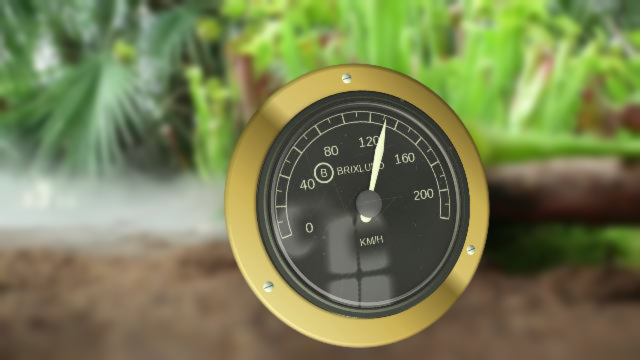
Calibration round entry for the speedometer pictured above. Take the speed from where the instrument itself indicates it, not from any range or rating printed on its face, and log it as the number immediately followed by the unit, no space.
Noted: 130km/h
